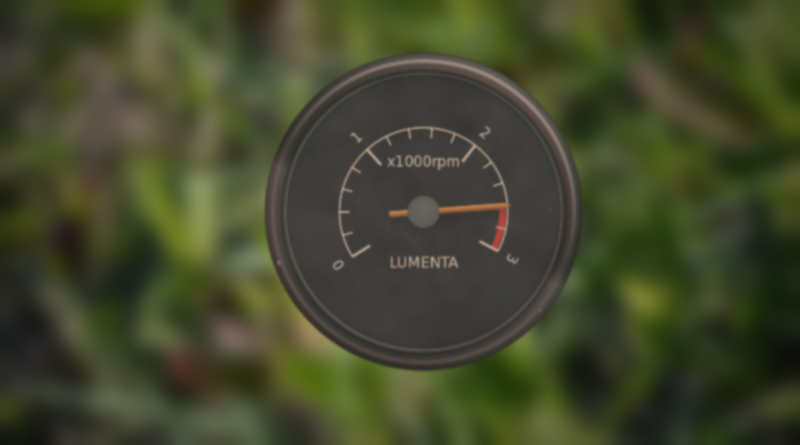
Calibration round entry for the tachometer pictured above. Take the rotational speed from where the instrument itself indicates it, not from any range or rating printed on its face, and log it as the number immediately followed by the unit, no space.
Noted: 2600rpm
